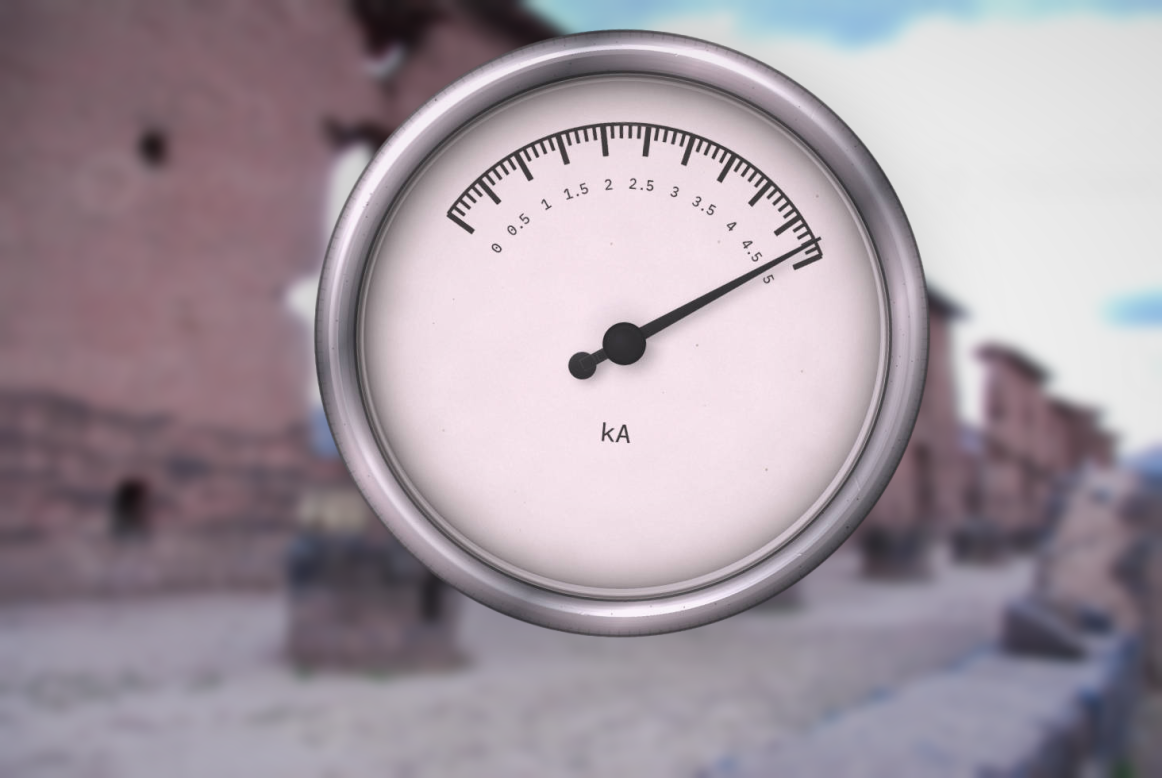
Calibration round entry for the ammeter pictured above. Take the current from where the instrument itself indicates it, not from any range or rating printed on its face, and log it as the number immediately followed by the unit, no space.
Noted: 4.8kA
